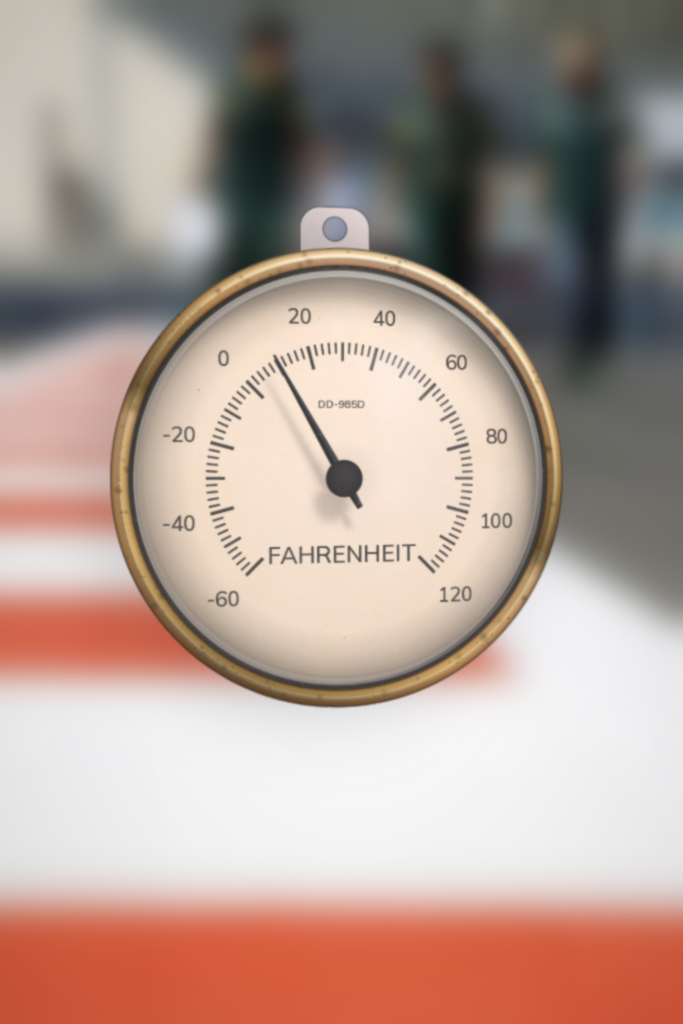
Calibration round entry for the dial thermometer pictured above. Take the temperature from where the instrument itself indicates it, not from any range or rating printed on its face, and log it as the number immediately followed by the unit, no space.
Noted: 10°F
